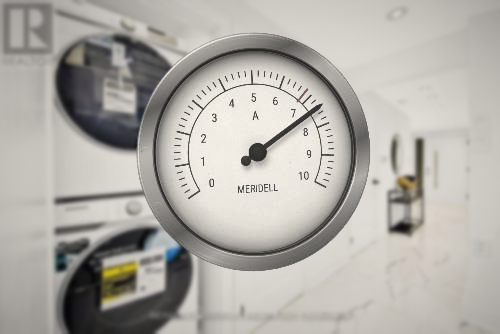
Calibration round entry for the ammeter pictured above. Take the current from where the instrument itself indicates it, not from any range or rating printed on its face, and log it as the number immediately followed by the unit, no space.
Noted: 7.4A
